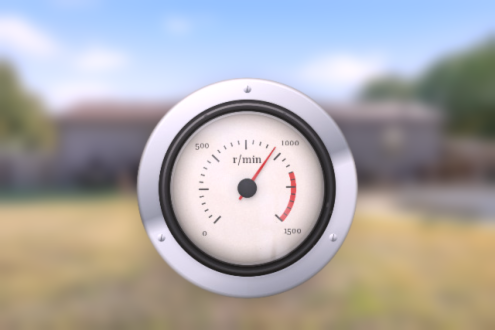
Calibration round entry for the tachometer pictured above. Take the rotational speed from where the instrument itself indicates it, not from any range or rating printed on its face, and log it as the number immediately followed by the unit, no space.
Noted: 950rpm
